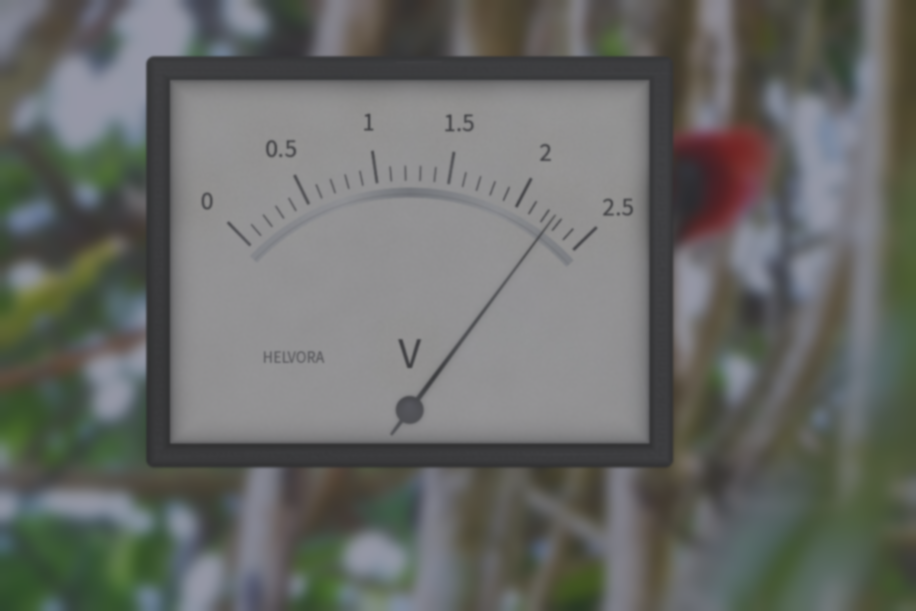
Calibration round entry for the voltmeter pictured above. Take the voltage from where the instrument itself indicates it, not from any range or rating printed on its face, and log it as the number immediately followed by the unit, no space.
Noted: 2.25V
